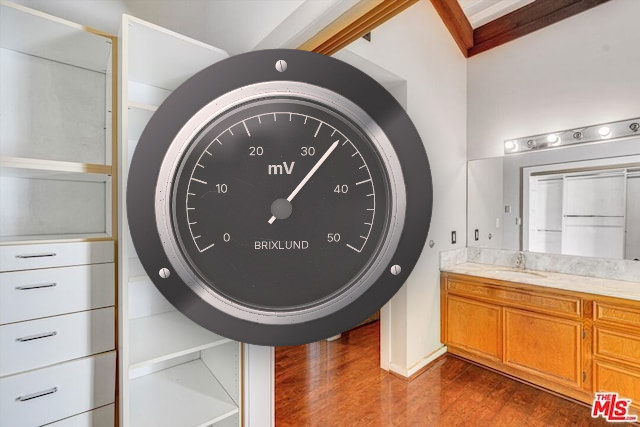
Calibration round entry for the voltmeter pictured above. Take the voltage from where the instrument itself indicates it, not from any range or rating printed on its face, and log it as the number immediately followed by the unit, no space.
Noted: 33mV
